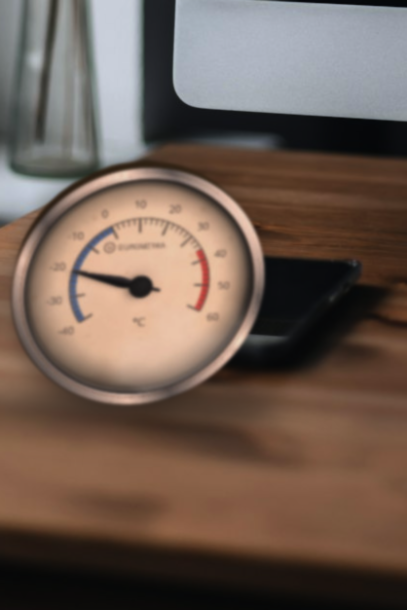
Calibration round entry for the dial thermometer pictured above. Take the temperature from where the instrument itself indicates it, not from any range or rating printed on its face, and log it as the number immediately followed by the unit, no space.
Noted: -20°C
